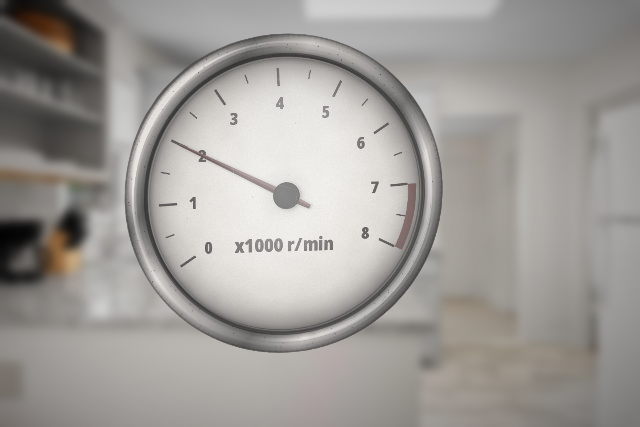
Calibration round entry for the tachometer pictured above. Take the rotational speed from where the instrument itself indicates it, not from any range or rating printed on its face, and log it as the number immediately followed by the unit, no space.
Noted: 2000rpm
